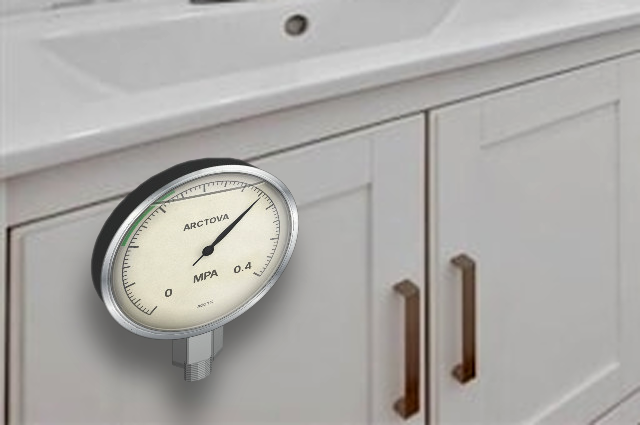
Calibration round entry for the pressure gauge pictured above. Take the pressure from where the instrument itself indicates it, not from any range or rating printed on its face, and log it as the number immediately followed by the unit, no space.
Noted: 0.275MPa
